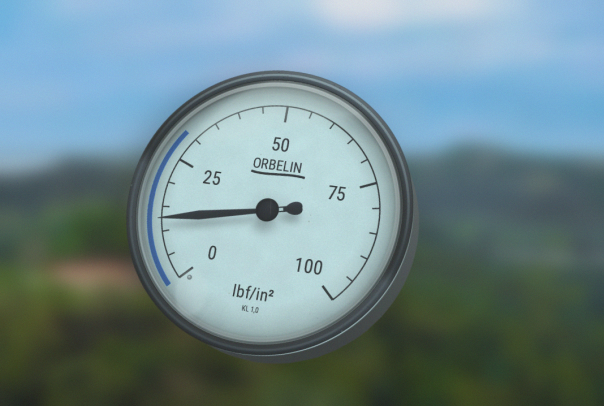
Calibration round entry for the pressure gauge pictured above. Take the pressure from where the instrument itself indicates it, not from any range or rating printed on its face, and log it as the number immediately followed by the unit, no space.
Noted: 12.5psi
